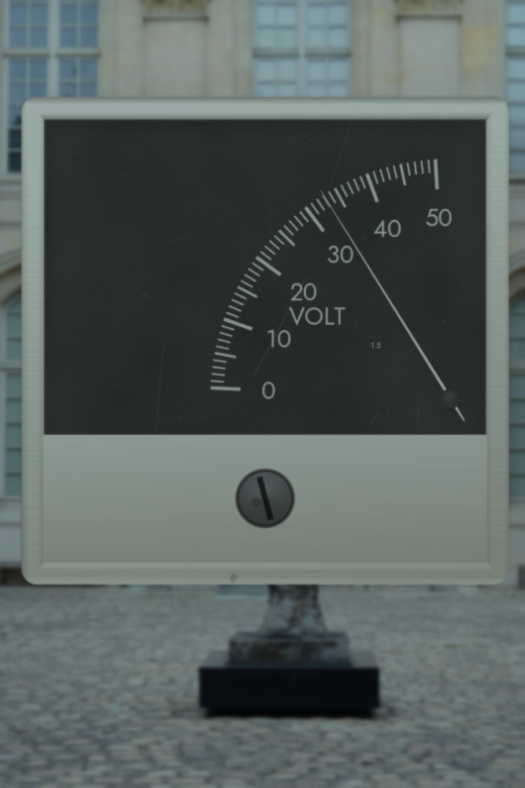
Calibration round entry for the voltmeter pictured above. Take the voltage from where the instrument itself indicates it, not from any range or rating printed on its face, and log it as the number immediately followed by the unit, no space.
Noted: 33V
